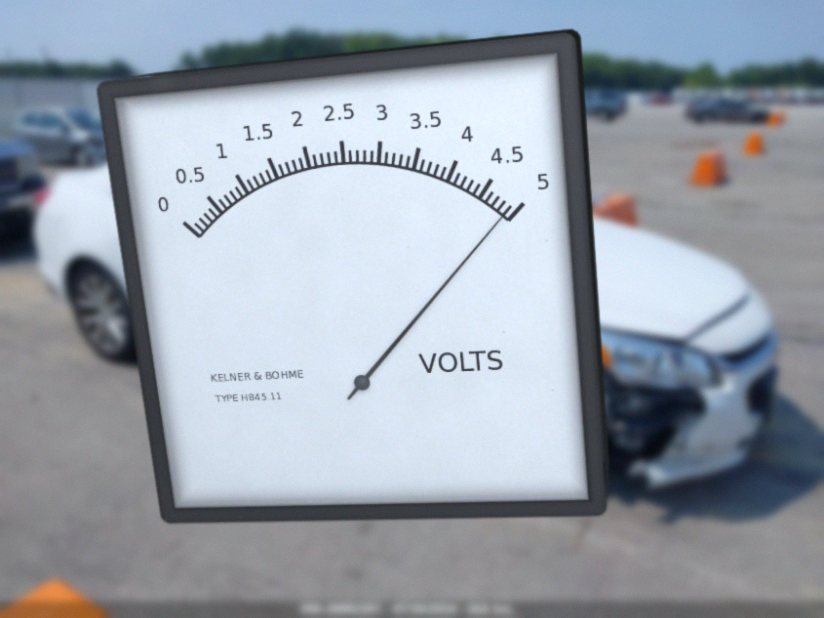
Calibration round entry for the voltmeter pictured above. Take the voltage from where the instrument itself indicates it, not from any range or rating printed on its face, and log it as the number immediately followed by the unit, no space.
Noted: 4.9V
